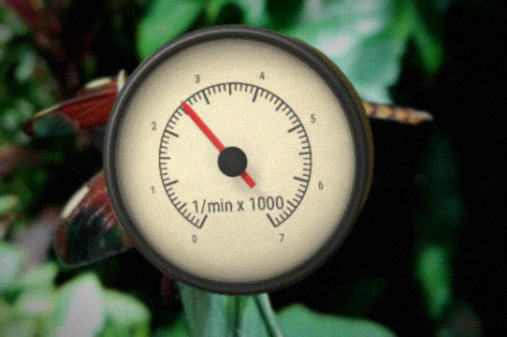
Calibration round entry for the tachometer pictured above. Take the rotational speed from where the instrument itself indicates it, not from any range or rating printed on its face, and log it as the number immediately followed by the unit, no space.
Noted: 2600rpm
